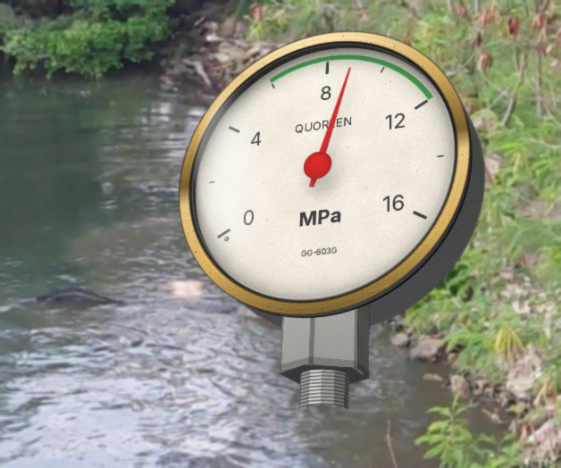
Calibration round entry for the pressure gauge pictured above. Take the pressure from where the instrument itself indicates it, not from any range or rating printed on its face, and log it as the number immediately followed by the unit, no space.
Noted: 9MPa
